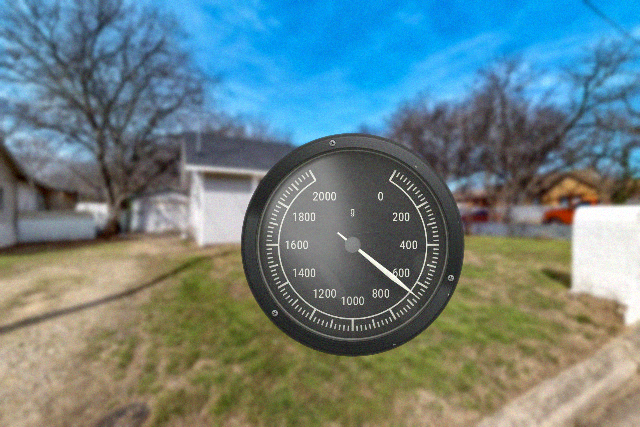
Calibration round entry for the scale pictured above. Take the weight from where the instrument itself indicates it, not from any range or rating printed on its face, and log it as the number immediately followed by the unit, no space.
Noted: 660g
